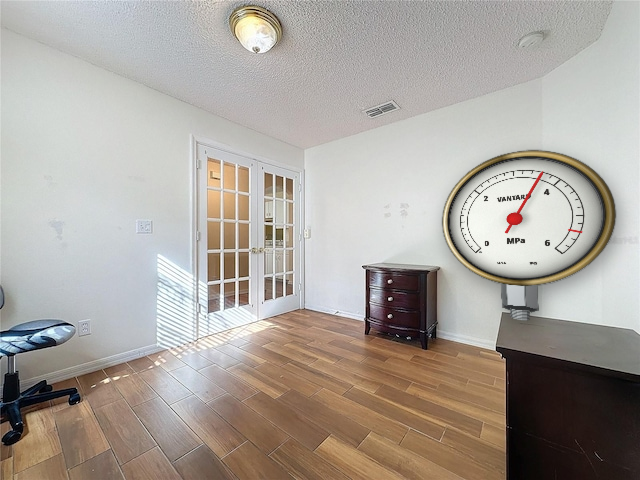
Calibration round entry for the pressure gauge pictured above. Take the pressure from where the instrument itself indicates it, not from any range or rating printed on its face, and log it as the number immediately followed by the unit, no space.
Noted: 3.6MPa
